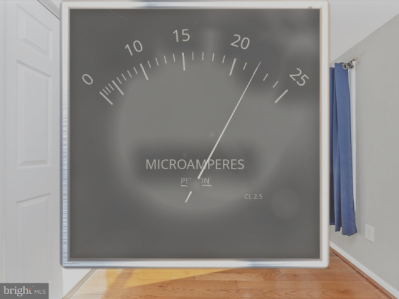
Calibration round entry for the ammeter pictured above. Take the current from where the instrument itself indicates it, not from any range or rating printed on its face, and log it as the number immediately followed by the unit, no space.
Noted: 22µA
